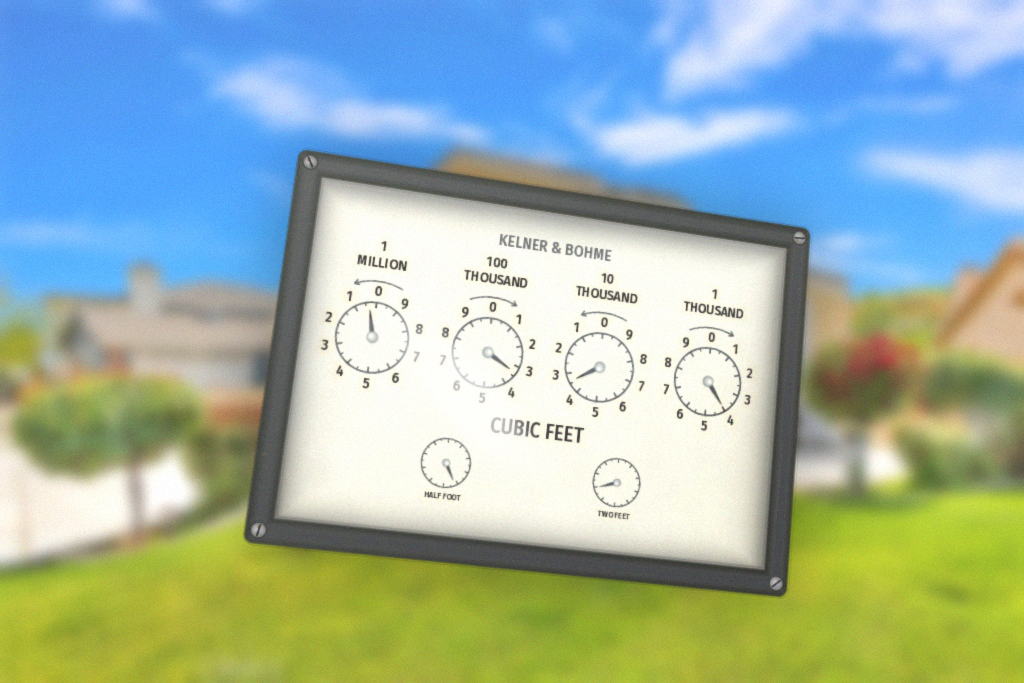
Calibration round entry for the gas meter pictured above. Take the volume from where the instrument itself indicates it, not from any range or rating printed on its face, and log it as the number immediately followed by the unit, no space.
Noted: 33400ft³
